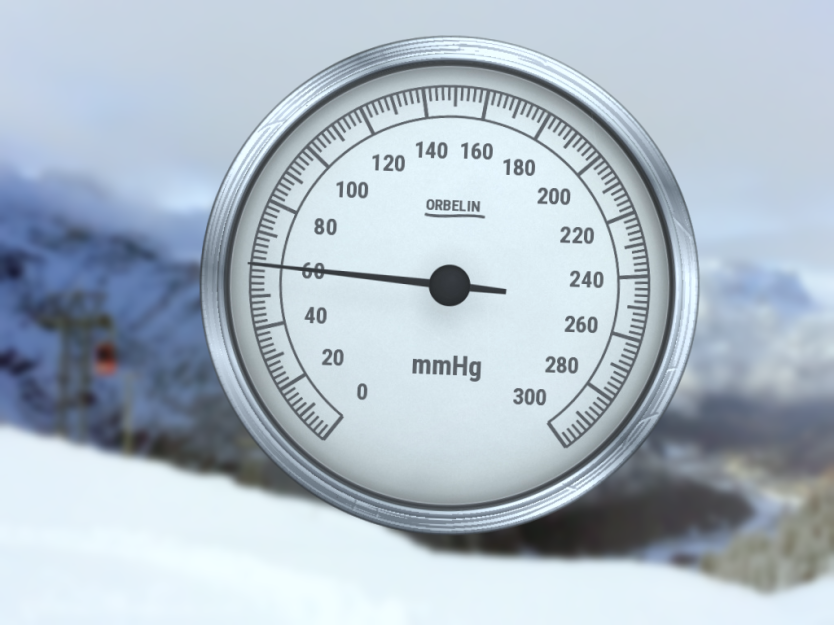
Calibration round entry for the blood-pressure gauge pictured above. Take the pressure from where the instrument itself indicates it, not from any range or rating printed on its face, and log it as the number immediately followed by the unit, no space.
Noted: 60mmHg
